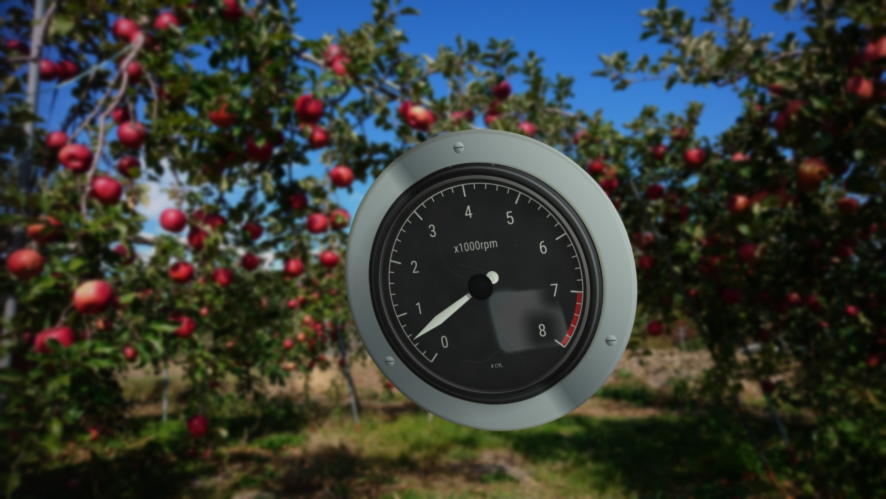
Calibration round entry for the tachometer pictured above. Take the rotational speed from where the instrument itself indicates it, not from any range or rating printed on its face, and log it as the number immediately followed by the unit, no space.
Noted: 500rpm
